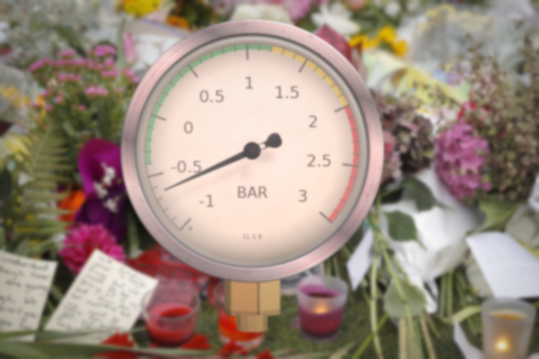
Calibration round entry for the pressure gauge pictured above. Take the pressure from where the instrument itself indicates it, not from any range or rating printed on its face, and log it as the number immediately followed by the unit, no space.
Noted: -0.65bar
